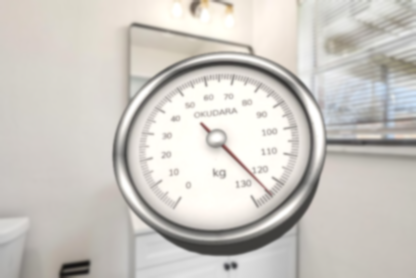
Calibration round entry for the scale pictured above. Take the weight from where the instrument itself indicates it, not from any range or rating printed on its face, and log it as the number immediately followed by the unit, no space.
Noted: 125kg
